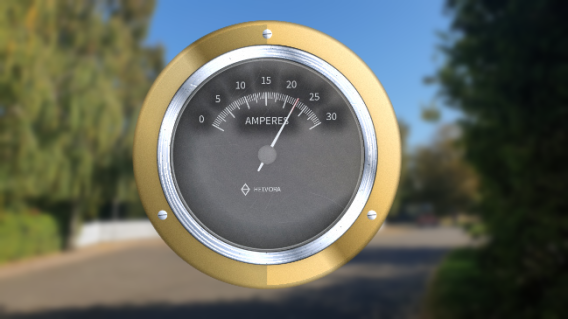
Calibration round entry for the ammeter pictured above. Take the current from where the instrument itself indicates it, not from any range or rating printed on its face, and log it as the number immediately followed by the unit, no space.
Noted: 22.5A
